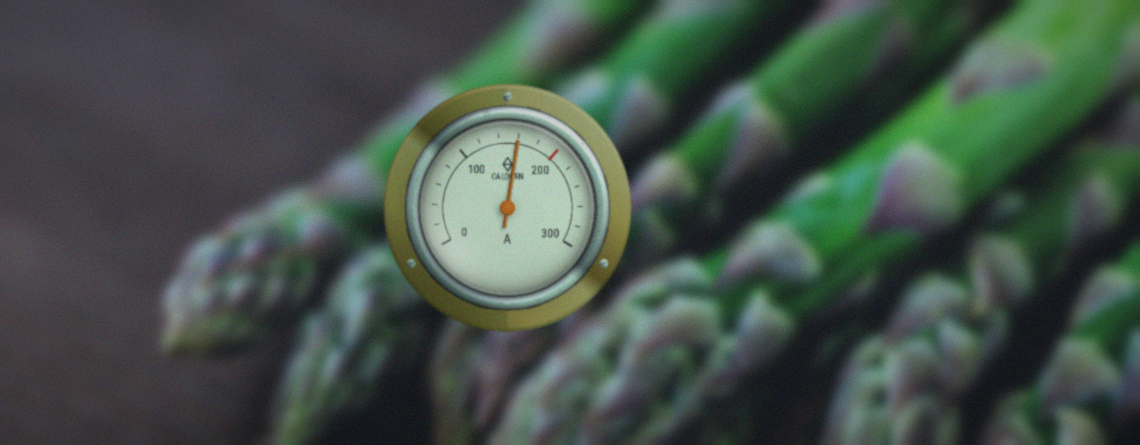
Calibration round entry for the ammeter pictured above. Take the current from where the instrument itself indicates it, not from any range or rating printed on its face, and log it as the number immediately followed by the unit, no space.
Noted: 160A
